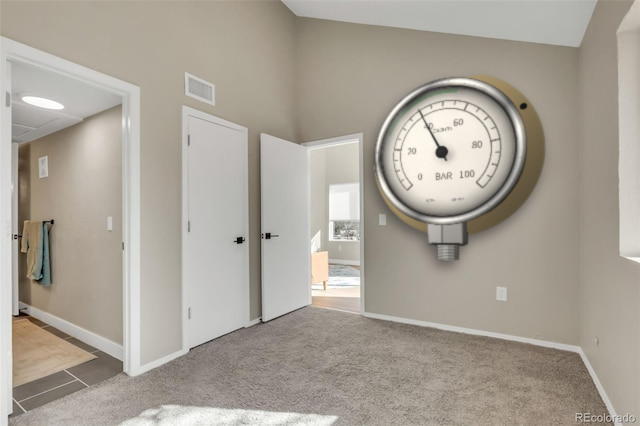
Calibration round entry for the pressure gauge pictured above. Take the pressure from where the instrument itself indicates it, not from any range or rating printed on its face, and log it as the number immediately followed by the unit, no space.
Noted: 40bar
